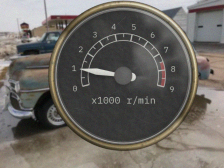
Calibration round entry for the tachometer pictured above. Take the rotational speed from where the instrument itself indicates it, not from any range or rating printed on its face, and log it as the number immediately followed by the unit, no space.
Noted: 1000rpm
